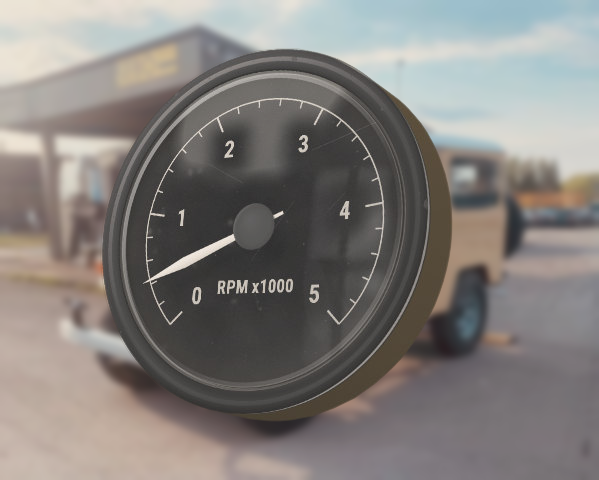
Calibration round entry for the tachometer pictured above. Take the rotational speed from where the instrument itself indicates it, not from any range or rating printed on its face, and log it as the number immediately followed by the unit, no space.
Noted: 400rpm
